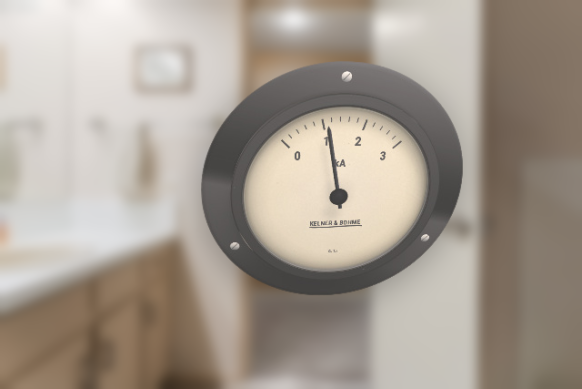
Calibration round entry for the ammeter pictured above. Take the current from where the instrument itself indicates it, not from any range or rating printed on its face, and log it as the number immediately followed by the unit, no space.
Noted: 1.1kA
